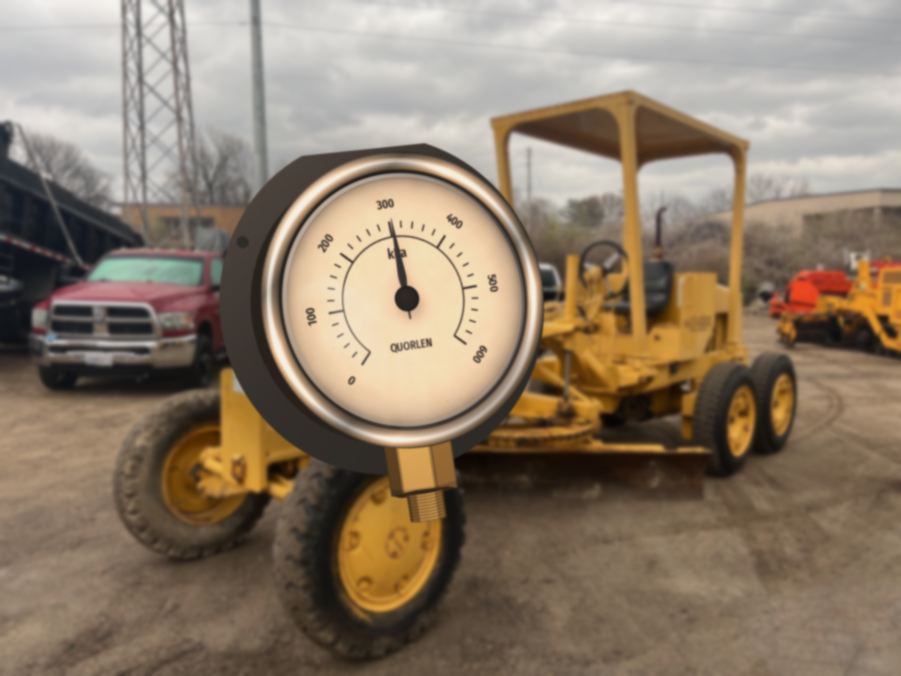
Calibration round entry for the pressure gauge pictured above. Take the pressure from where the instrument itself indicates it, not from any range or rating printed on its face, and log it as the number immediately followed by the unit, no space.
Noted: 300kPa
